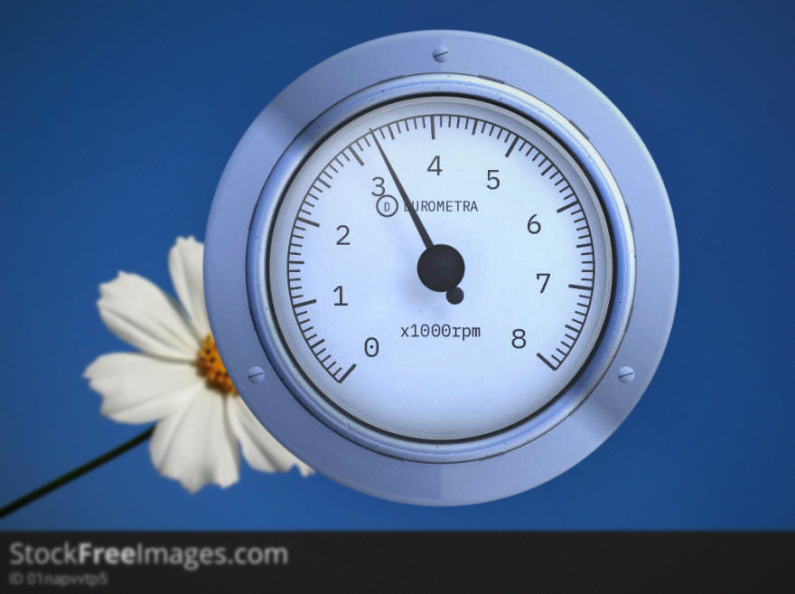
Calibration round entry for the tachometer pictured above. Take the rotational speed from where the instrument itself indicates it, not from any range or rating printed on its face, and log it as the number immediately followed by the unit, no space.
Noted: 3300rpm
